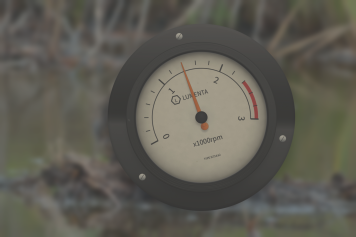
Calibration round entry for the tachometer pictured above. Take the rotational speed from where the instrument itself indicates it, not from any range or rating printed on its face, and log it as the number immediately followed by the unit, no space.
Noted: 1400rpm
